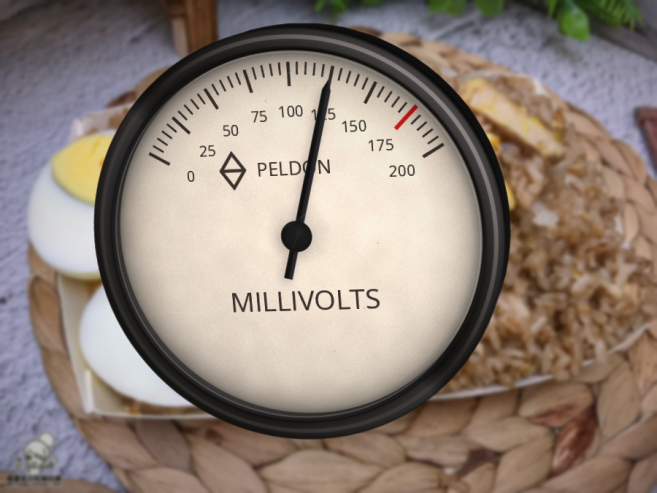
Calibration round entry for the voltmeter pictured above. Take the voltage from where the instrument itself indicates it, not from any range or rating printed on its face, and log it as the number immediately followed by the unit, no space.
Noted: 125mV
